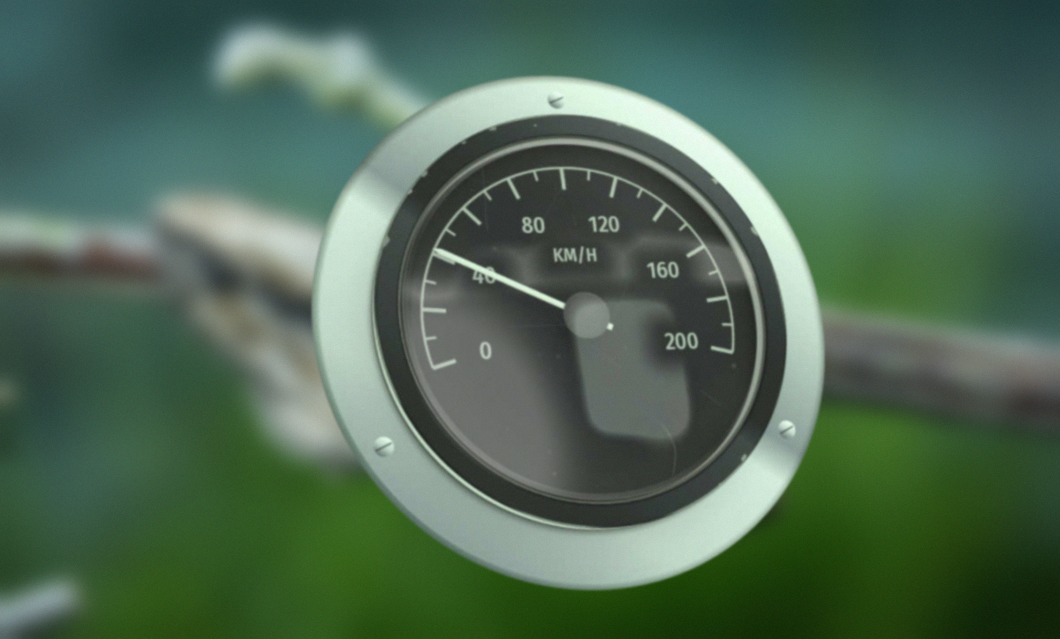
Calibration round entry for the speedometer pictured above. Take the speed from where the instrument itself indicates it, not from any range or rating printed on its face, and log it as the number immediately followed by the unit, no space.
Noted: 40km/h
